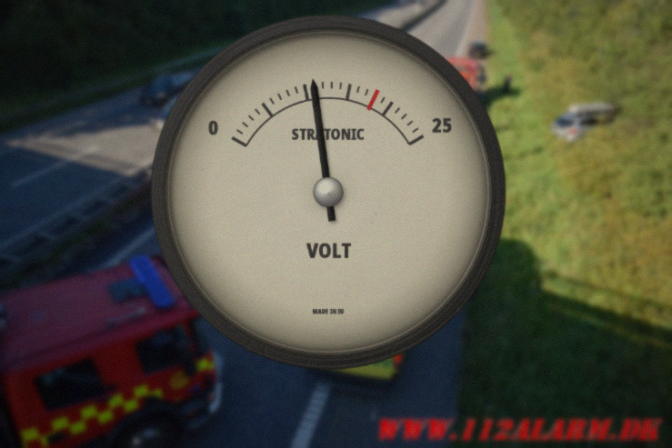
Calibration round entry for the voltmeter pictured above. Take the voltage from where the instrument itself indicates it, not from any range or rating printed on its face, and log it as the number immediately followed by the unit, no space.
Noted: 11V
